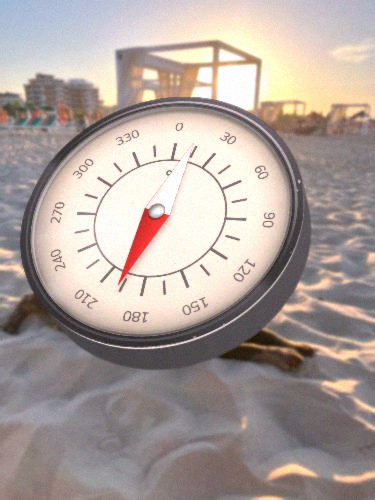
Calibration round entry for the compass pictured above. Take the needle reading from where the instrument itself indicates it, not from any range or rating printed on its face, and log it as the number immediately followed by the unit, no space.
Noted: 195°
